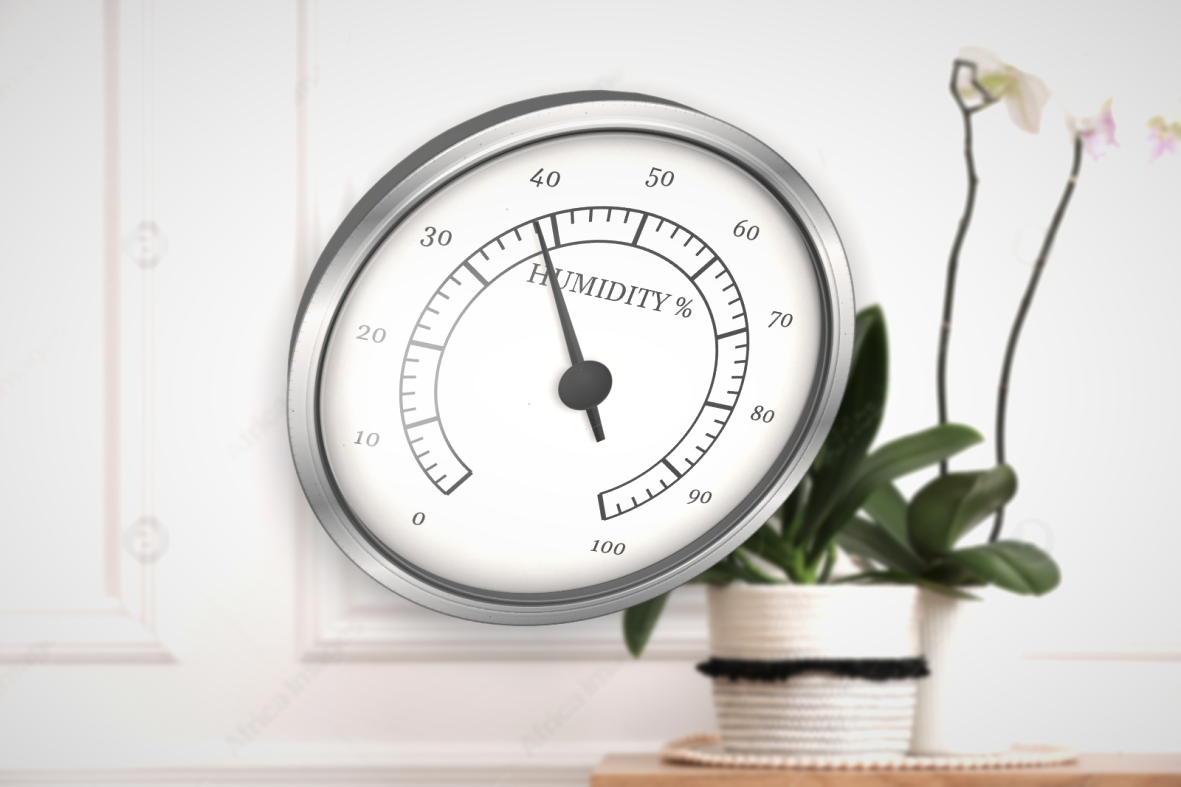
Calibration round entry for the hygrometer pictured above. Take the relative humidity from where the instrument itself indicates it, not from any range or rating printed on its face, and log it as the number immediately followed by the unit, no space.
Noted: 38%
